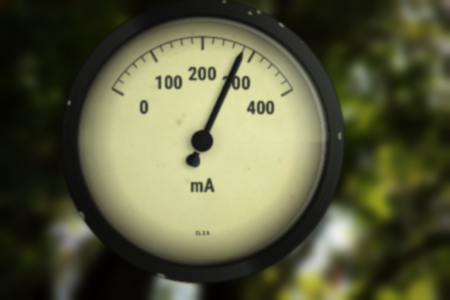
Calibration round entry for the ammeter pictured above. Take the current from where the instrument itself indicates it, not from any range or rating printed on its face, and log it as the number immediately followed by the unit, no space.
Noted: 280mA
